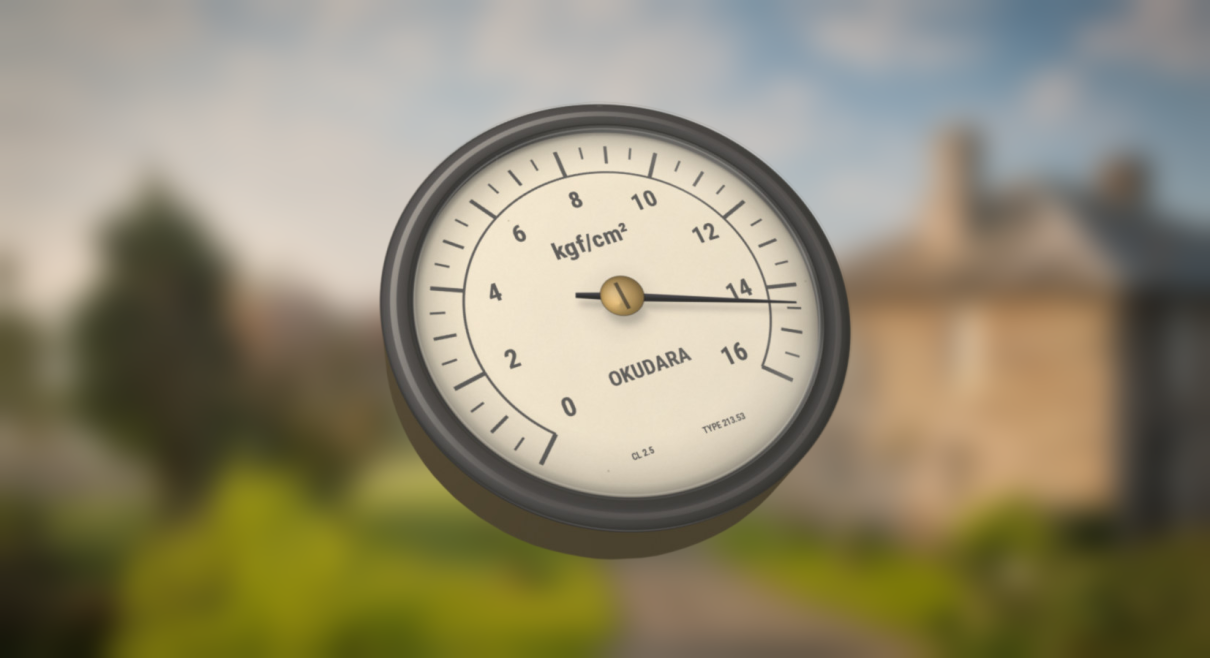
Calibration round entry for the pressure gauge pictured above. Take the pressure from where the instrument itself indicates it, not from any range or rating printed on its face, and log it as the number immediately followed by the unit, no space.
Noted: 14.5kg/cm²
